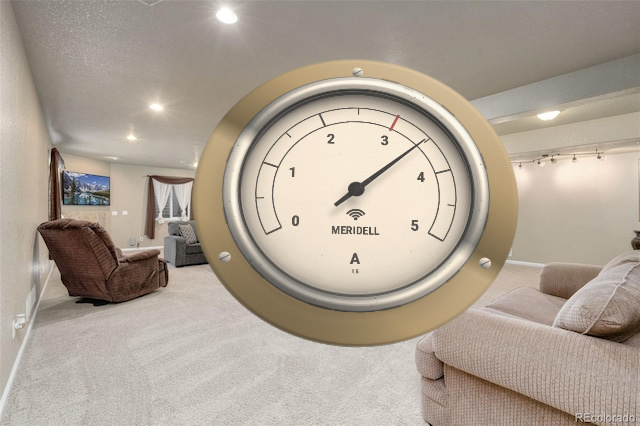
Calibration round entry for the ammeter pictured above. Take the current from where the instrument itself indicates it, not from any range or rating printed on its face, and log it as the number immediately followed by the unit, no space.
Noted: 3.5A
